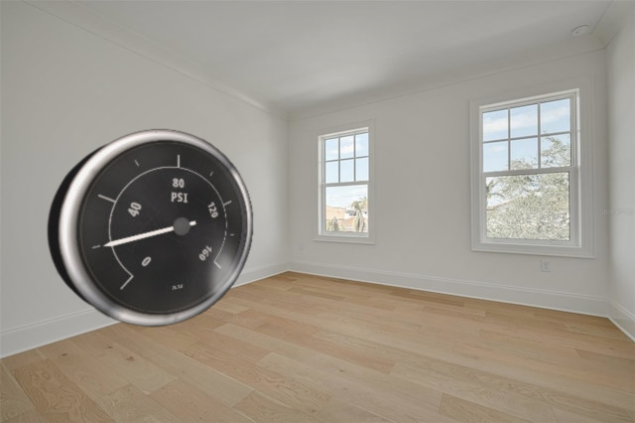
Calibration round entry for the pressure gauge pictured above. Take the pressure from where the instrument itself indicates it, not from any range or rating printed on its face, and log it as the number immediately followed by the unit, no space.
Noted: 20psi
